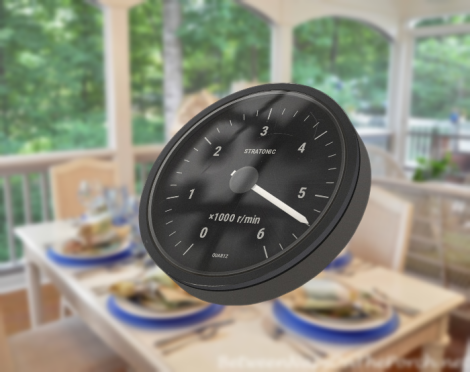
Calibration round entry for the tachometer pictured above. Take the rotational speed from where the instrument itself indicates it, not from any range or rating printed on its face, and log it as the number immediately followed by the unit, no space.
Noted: 5400rpm
